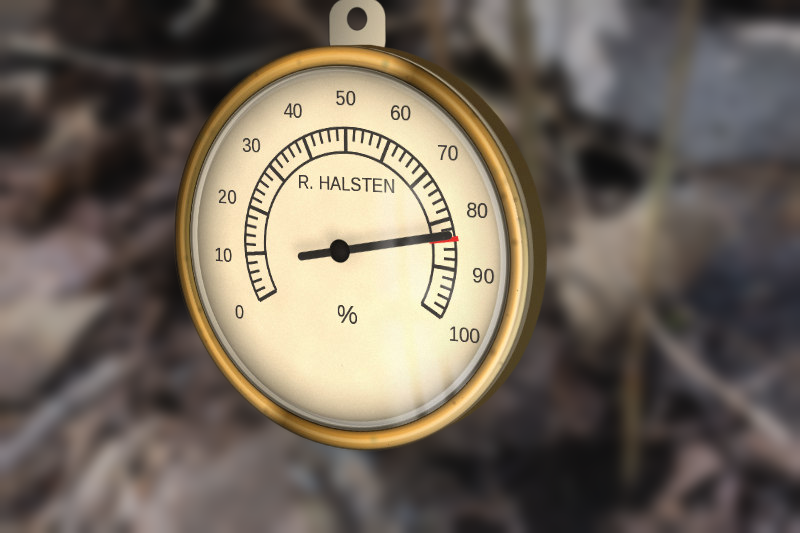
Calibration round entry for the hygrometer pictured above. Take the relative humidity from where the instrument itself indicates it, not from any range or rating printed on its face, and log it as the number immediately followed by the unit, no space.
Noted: 83%
